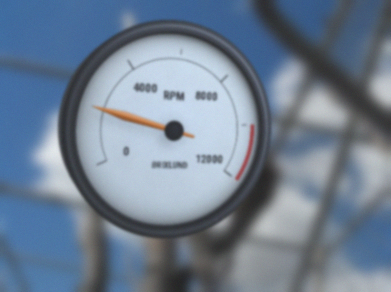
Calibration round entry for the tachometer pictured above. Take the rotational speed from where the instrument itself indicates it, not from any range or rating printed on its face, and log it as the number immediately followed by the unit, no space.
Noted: 2000rpm
